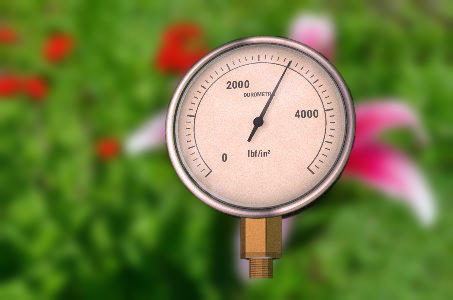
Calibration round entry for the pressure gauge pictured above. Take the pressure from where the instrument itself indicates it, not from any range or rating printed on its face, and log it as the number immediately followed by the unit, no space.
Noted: 3000psi
